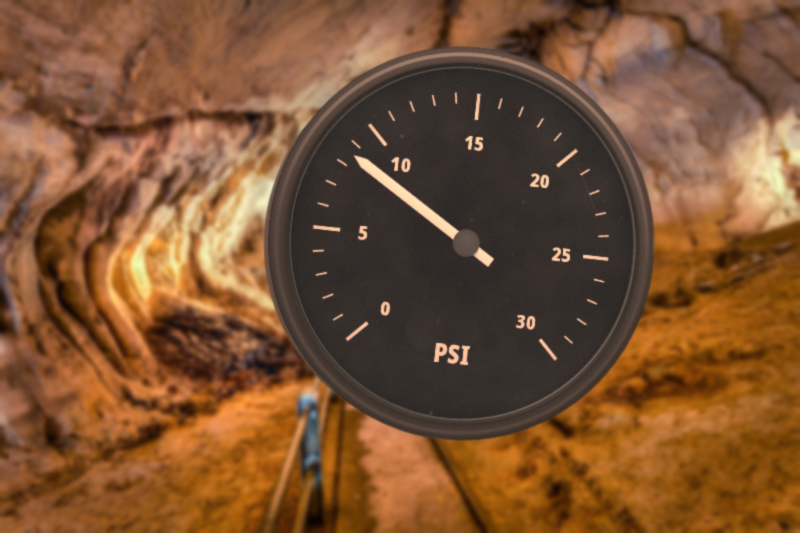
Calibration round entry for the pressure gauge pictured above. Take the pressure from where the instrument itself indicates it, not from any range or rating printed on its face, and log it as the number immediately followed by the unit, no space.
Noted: 8.5psi
